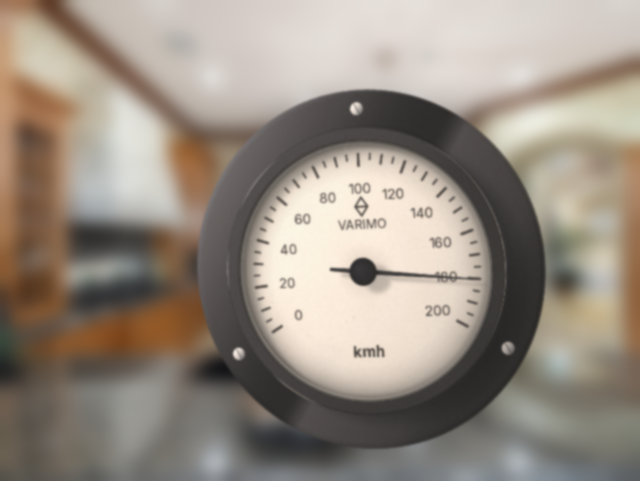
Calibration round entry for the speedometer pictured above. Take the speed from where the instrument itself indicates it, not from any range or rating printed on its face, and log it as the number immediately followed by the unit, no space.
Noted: 180km/h
